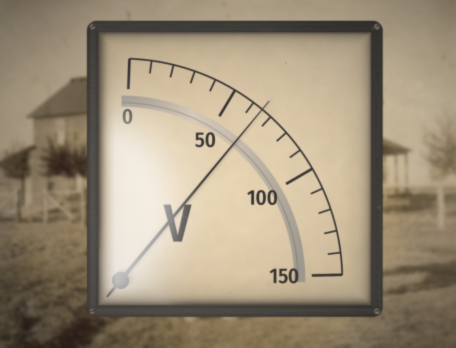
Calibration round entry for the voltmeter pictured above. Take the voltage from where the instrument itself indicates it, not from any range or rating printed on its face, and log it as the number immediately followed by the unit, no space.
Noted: 65V
